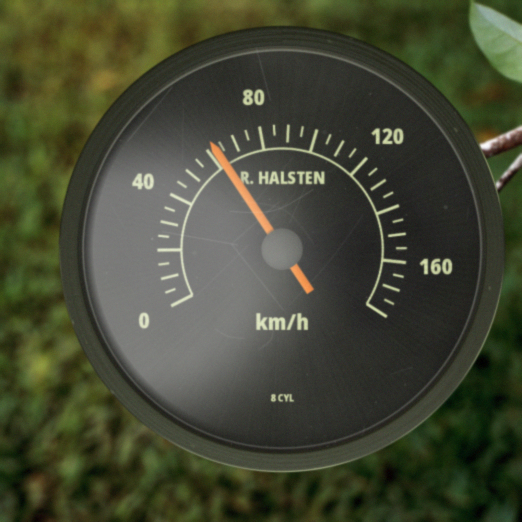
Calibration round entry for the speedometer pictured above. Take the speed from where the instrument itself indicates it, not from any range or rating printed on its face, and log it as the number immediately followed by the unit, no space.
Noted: 62.5km/h
